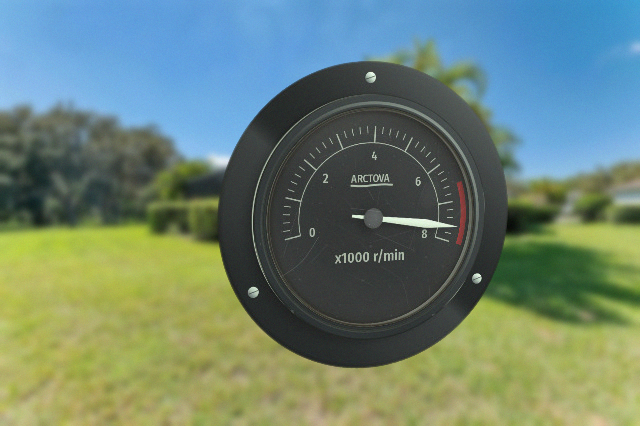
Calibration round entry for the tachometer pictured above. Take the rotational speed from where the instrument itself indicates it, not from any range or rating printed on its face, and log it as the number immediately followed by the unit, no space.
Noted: 7600rpm
